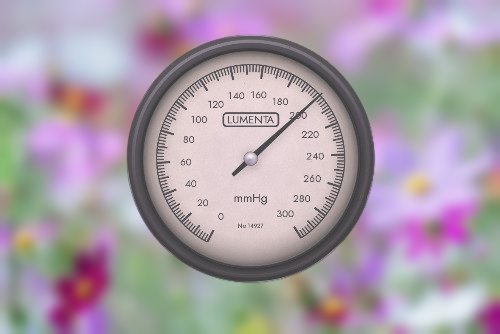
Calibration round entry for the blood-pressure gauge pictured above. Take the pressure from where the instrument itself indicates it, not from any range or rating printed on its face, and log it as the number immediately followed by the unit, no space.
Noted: 200mmHg
